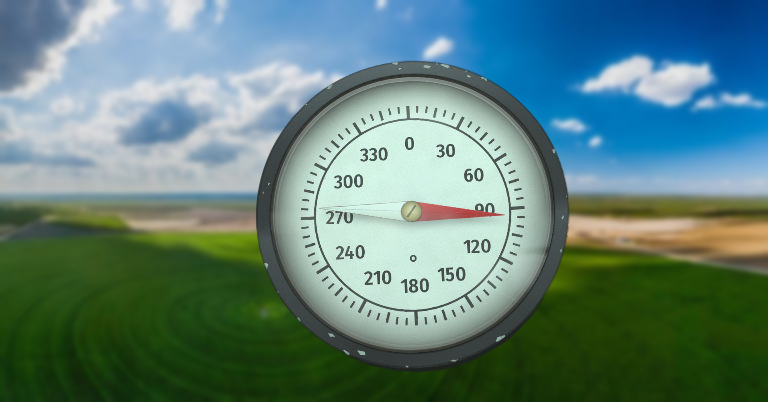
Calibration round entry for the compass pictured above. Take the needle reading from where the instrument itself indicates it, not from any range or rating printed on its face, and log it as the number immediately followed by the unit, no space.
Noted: 95°
